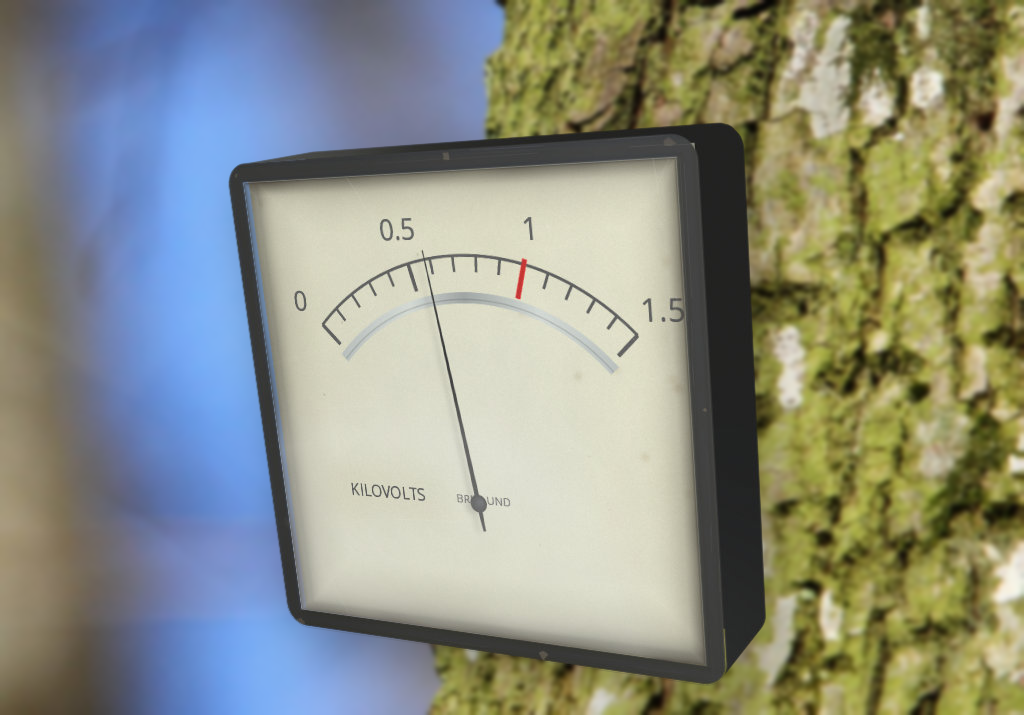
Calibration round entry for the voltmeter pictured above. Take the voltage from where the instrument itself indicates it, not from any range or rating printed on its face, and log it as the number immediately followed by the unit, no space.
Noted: 0.6kV
